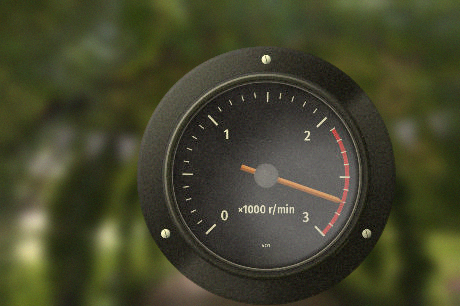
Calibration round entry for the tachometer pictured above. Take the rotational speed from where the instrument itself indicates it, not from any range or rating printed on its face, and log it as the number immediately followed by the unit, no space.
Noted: 2700rpm
